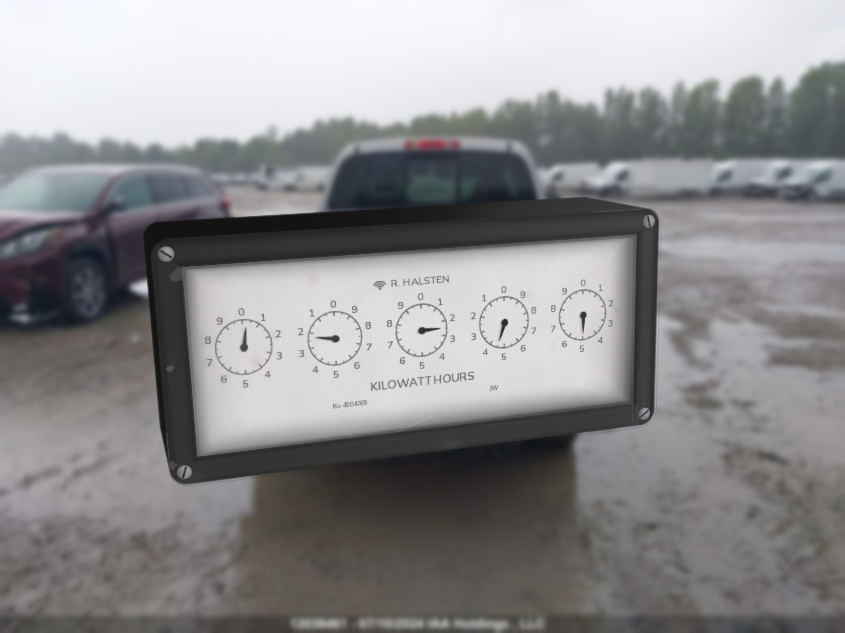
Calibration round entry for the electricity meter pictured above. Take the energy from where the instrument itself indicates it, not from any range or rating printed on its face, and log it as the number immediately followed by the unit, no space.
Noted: 2245kWh
